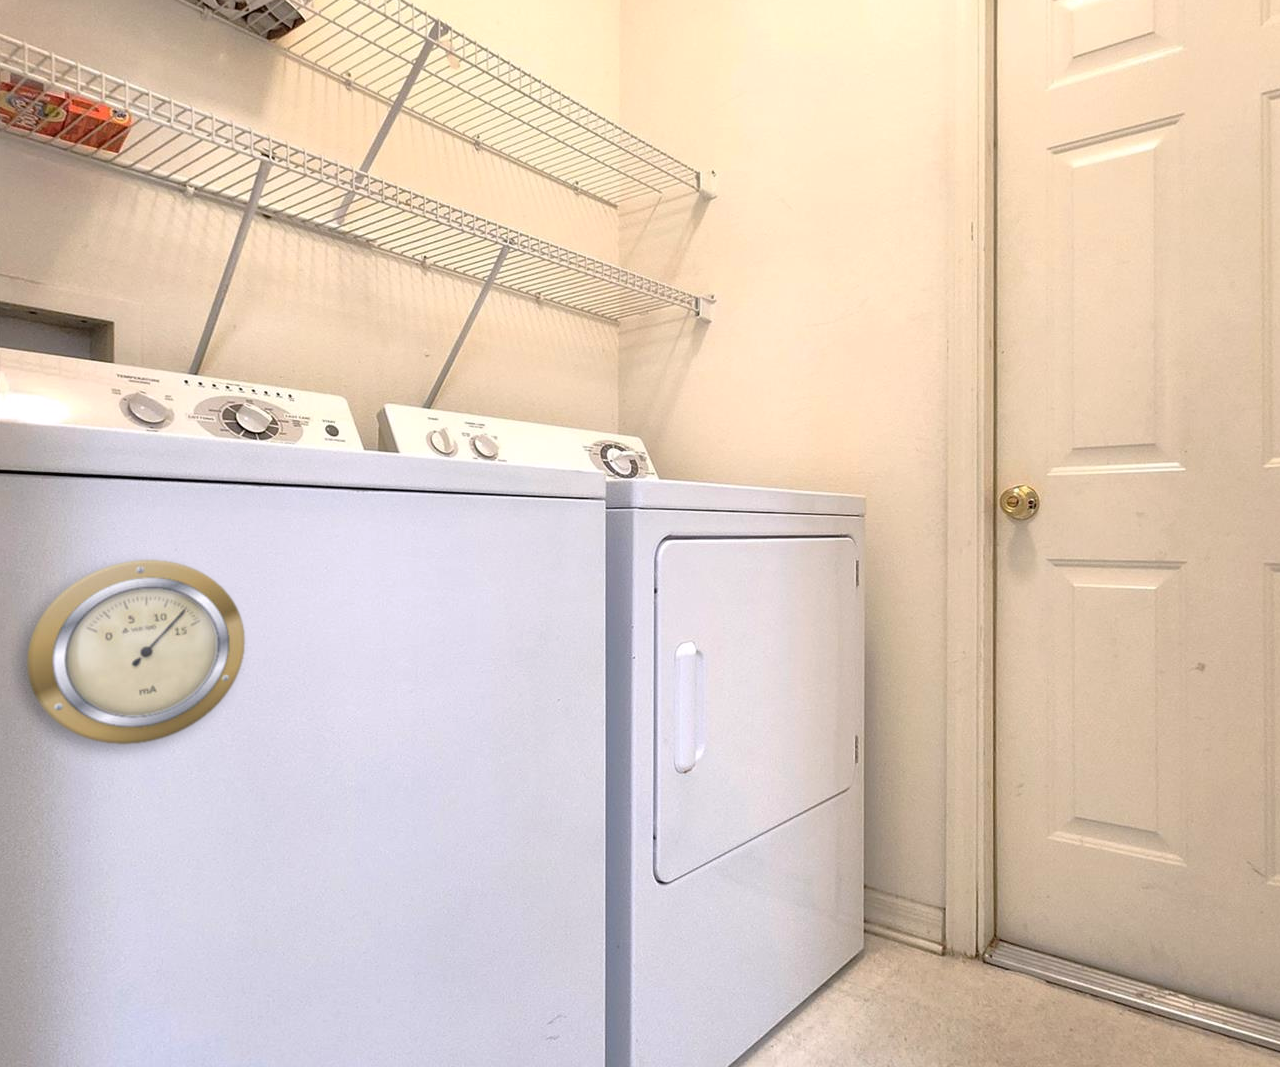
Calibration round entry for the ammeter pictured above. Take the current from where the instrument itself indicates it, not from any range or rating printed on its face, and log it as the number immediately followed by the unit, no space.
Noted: 12.5mA
